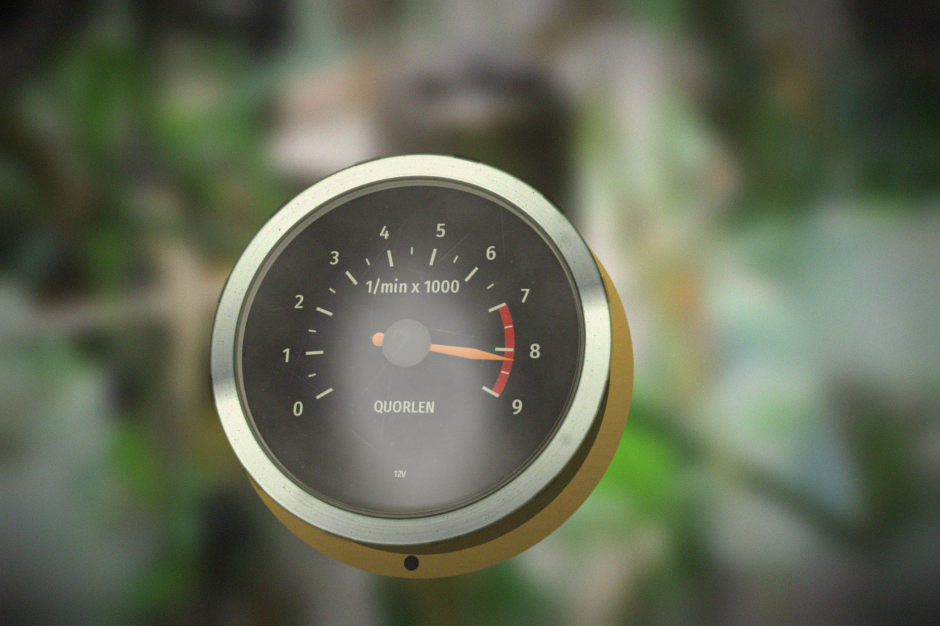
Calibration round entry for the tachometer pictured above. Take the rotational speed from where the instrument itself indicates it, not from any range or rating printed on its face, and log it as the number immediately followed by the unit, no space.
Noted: 8250rpm
